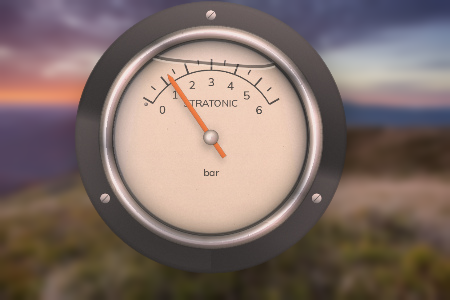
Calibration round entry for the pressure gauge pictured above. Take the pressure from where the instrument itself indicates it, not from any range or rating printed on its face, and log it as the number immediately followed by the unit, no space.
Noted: 1.25bar
